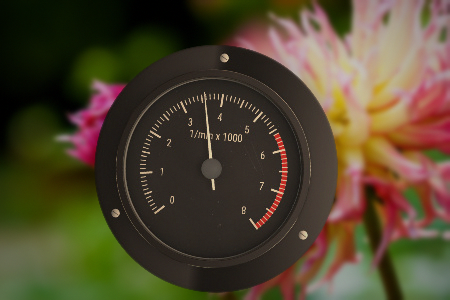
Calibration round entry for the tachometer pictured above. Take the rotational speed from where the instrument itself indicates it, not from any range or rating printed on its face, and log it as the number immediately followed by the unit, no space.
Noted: 3600rpm
